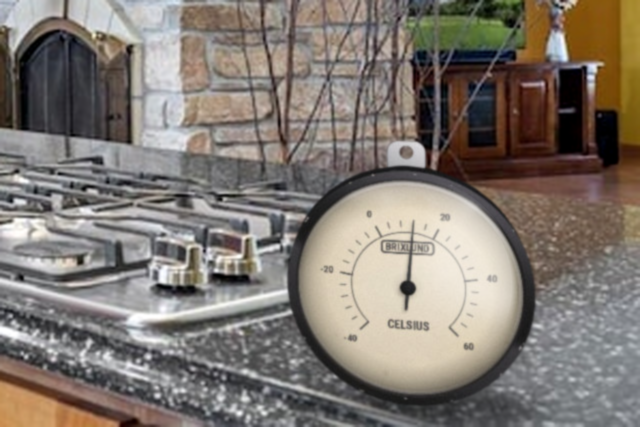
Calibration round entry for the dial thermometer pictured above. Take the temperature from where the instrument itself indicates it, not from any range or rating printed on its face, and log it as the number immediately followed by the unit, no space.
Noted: 12°C
